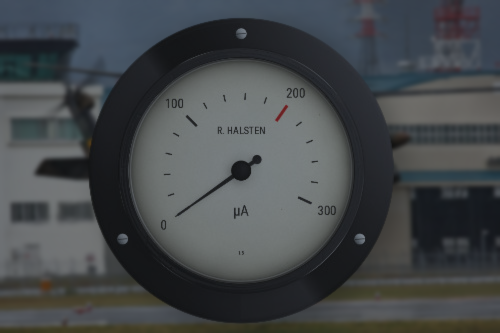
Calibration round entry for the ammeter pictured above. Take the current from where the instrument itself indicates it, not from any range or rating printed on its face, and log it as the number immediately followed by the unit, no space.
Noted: 0µA
